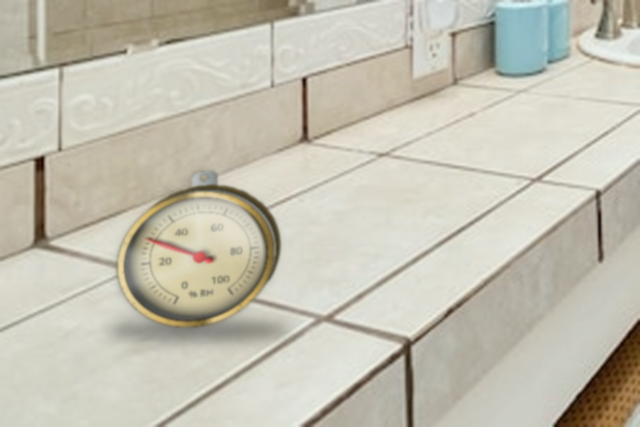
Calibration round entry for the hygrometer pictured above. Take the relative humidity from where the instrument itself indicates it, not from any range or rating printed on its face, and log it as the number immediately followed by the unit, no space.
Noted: 30%
